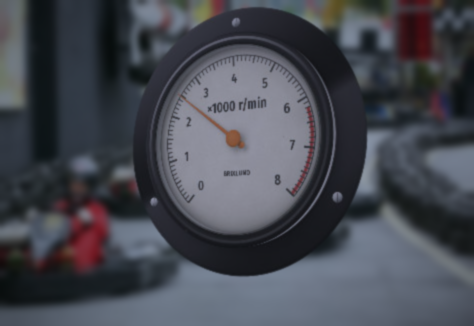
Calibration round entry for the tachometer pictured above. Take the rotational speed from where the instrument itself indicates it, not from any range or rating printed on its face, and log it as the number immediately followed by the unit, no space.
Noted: 2500rpm
